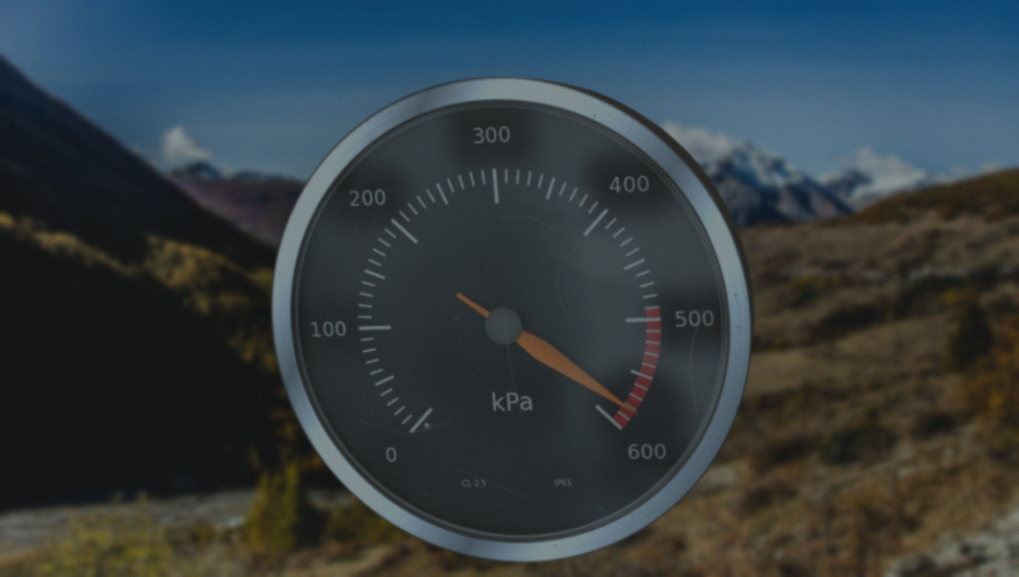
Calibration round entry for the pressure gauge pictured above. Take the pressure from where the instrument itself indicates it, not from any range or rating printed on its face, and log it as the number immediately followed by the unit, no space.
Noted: 580kPa
